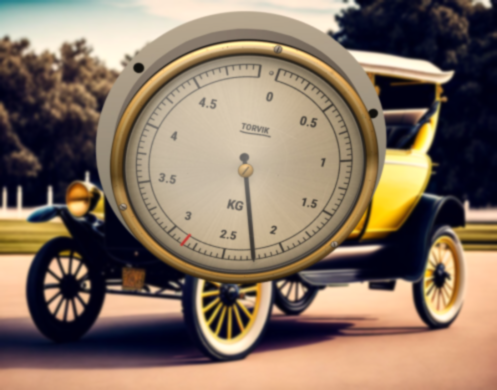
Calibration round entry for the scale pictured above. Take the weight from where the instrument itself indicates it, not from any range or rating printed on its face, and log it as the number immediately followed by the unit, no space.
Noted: 2.25kg
